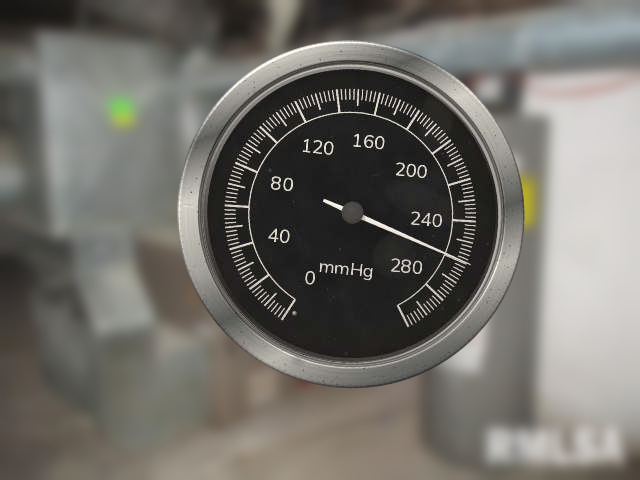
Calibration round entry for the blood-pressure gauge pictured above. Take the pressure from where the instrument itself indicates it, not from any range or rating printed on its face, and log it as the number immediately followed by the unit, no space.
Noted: 260mmHg
